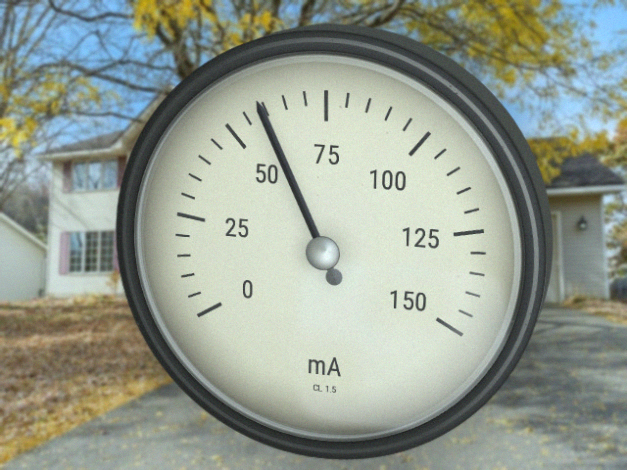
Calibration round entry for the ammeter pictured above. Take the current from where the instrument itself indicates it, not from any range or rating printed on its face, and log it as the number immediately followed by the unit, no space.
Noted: 60mA
